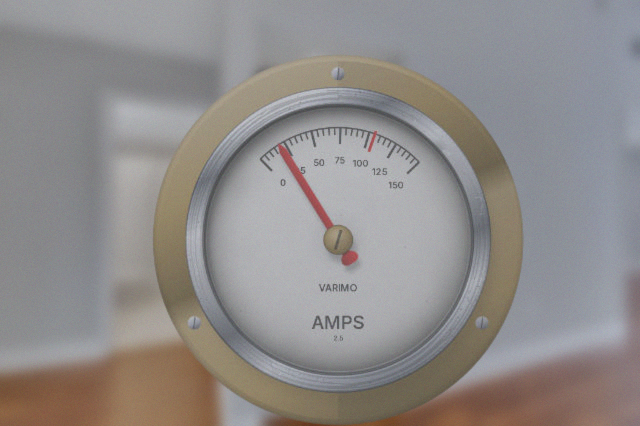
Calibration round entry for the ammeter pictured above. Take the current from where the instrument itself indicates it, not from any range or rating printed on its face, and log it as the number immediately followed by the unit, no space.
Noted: 20A
